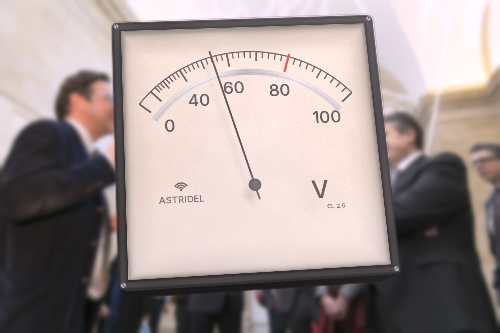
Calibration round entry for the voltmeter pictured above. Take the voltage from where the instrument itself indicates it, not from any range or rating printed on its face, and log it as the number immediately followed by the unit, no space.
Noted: 54V
